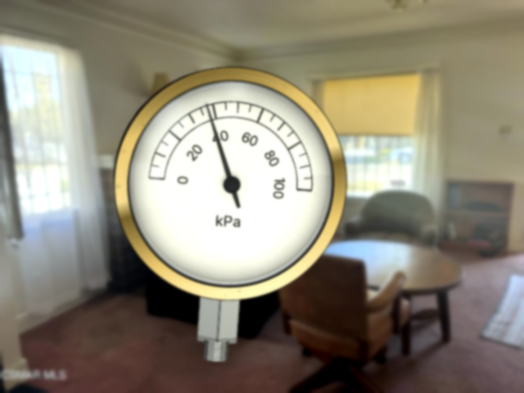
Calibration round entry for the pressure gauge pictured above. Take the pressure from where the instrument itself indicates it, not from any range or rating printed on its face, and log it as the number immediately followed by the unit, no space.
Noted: 37.5kPa
